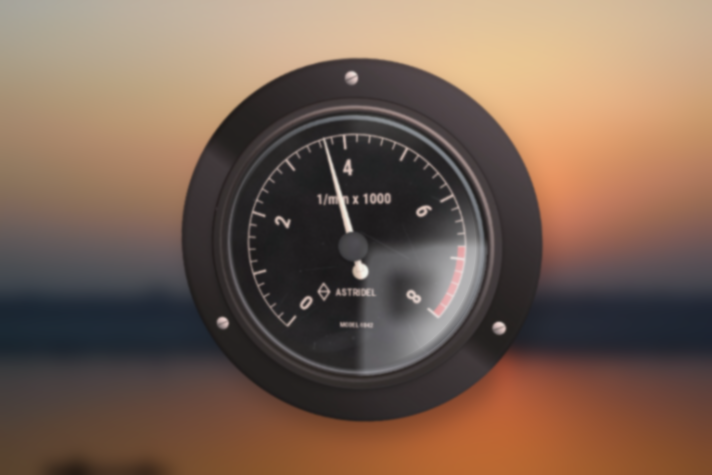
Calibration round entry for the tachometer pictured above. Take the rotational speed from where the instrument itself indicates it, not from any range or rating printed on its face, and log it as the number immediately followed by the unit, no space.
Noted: 3700rpm
